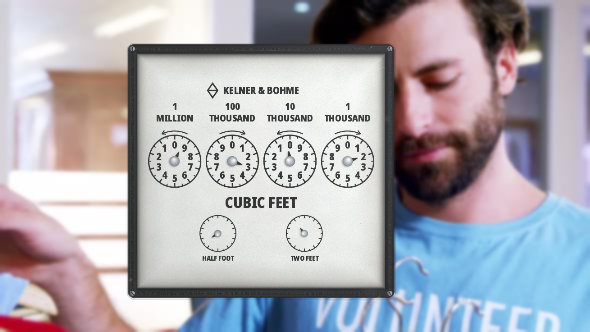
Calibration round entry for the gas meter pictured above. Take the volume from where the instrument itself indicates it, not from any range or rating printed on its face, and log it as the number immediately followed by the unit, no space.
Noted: 930200ft³
